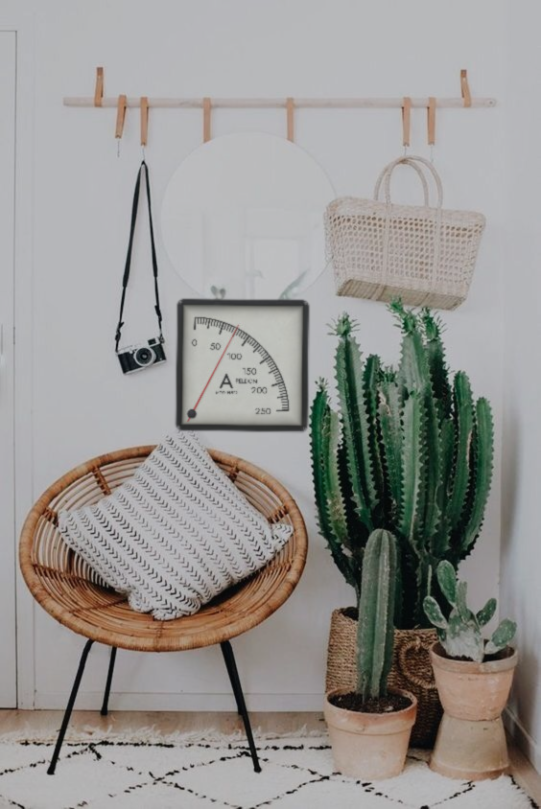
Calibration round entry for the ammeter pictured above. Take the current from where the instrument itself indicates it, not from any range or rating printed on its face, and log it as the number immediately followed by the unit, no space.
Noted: 75A
